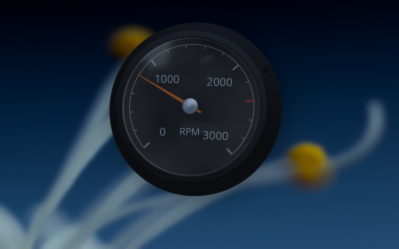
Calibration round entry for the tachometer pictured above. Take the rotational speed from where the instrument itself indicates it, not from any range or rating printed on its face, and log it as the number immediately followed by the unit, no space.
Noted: 800rpm
